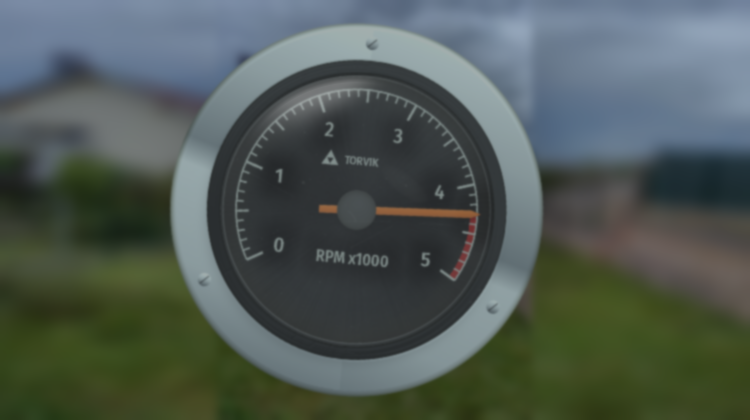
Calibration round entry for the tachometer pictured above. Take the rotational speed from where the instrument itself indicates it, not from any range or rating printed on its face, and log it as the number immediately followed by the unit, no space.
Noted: 4300rpm
